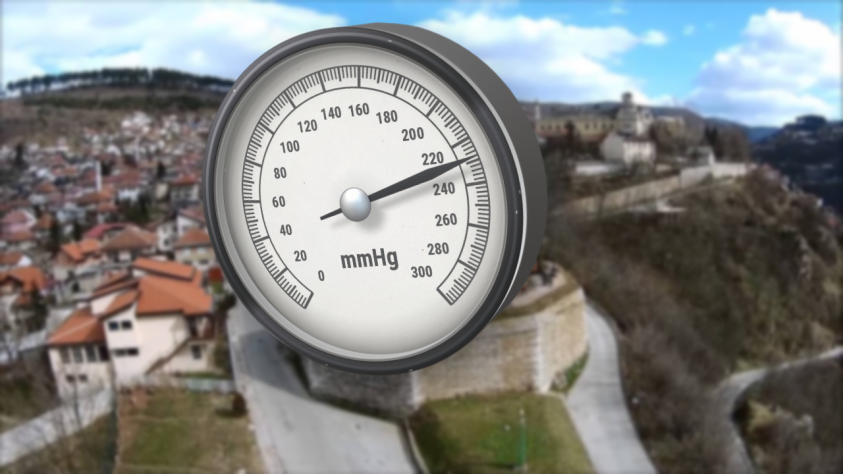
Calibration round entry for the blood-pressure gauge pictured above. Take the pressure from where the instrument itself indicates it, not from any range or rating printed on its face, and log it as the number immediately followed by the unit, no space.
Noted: 228mmHg
